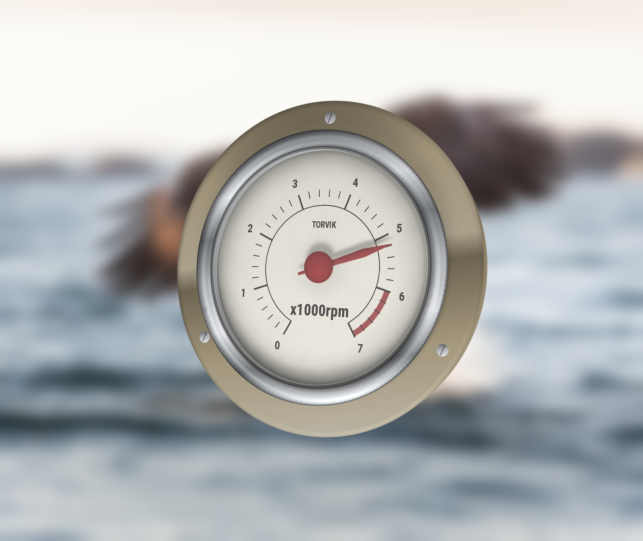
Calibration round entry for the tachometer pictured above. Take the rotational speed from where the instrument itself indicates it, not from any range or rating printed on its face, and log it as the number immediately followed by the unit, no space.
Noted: 5200rpm
